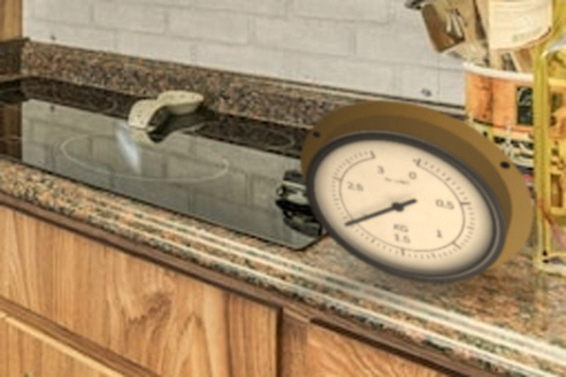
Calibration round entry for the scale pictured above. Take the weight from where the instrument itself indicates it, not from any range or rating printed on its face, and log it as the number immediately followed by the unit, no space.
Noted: 2kg
